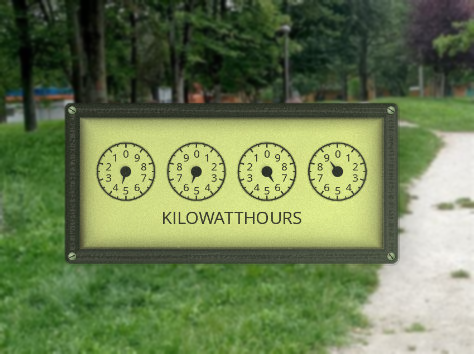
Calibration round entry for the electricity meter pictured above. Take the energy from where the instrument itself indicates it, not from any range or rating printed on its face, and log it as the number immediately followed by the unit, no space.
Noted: 4559kWh
